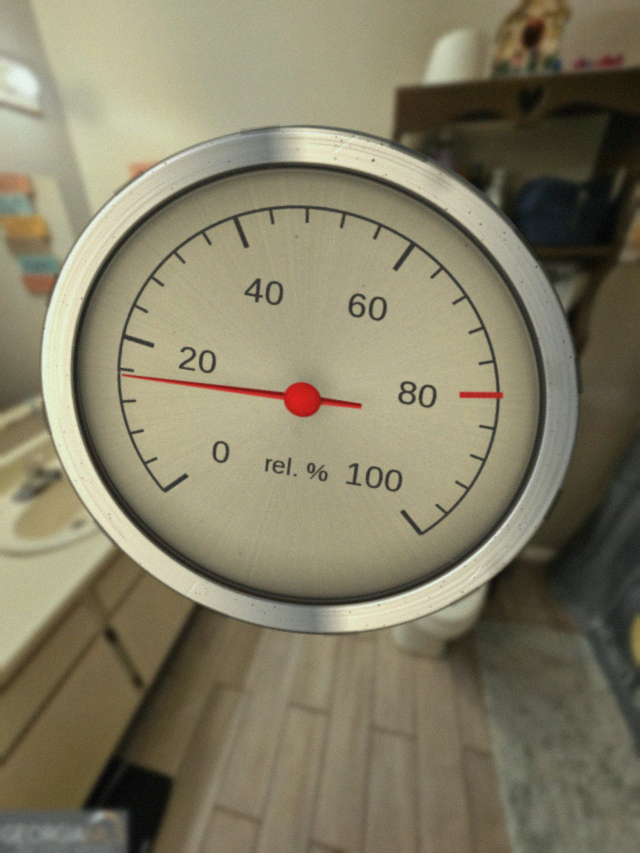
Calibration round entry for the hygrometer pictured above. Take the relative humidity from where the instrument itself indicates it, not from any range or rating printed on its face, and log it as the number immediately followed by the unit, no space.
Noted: 16%
